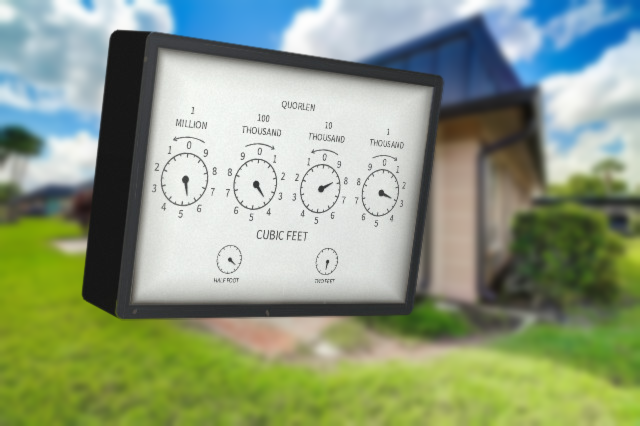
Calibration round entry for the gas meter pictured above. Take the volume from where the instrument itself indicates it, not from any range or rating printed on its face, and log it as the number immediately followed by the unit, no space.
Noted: 538300ft³
